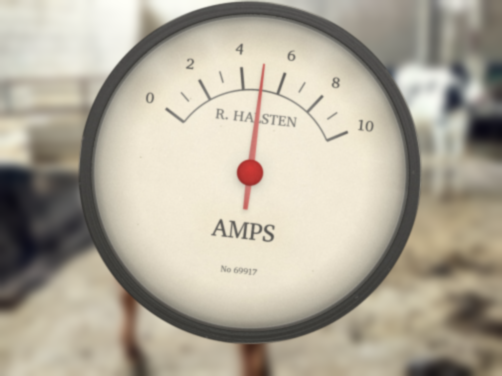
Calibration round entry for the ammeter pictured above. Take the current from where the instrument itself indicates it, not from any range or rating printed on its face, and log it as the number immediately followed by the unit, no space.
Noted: 5A
